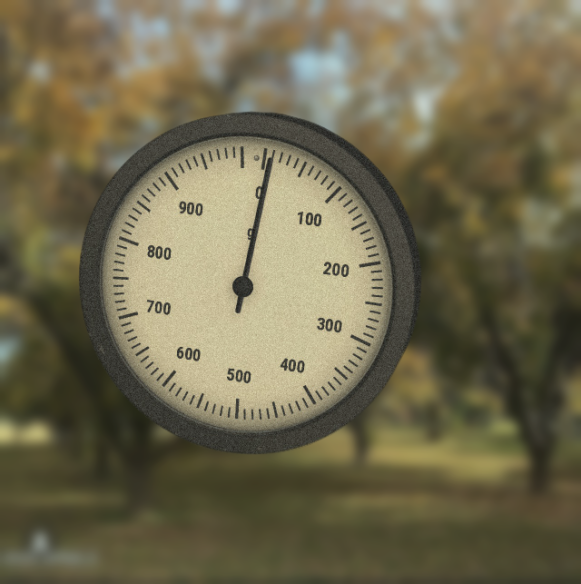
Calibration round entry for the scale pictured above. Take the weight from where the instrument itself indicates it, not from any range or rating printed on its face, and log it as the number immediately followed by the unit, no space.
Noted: 10g
